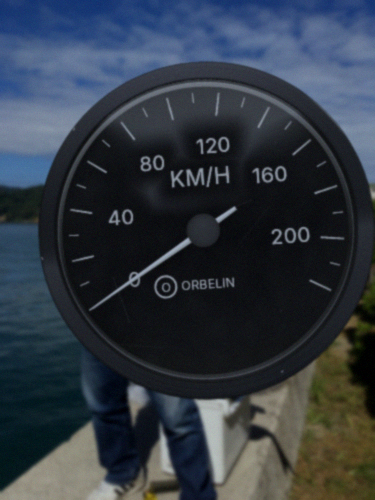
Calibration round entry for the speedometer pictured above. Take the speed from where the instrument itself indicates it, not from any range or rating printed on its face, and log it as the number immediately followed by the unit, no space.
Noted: 0km/h
